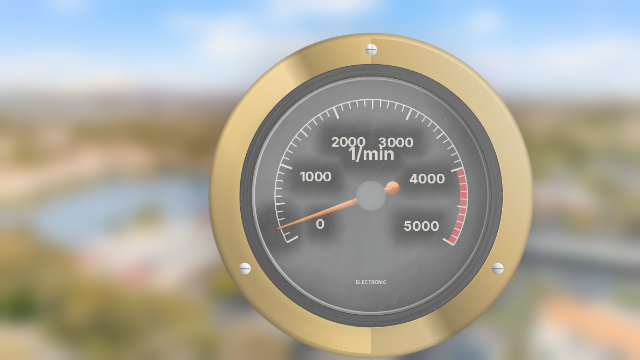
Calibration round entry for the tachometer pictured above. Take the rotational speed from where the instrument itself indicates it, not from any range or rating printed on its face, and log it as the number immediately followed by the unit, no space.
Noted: 200rpm
